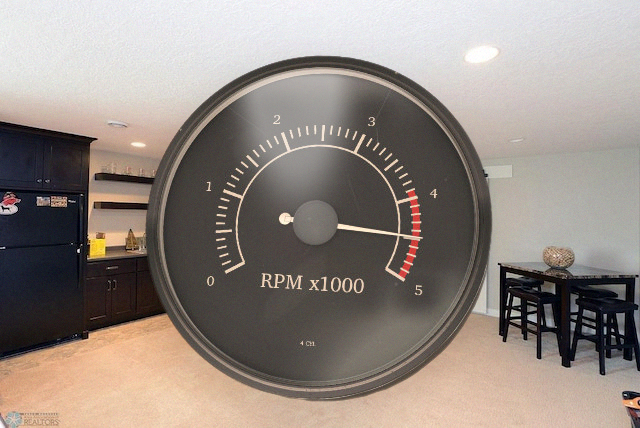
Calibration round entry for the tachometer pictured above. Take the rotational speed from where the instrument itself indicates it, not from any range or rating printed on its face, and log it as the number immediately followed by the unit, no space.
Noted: 4500rpm
